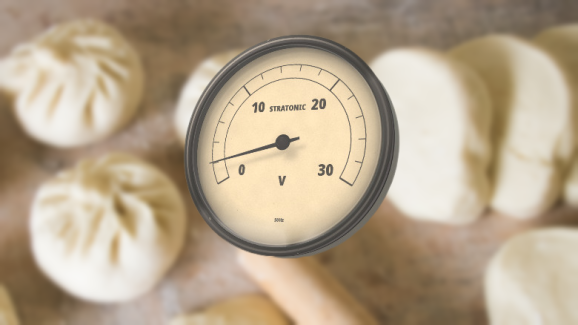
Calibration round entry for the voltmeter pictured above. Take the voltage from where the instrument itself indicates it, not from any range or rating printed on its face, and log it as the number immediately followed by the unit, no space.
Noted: 2V
